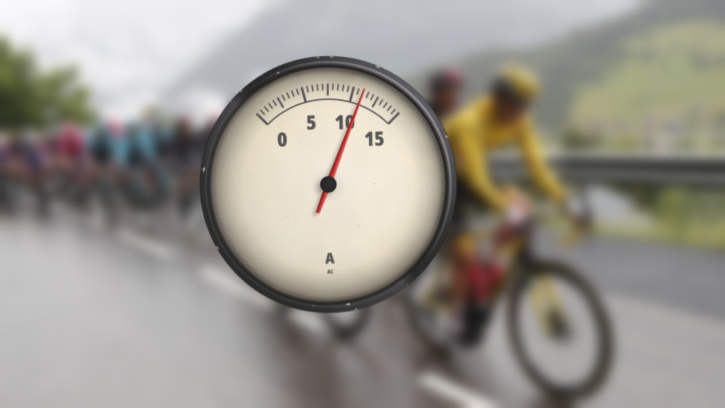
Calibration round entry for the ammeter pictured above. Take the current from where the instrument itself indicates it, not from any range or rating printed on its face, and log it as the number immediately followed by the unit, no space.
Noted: 11A
